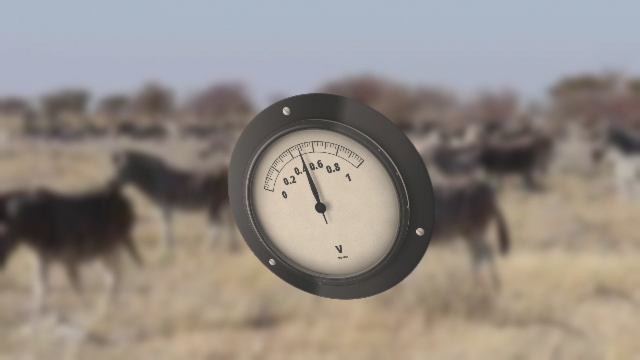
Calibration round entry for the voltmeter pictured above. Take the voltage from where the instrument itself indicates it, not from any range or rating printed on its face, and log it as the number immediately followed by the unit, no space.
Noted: 0.5V
